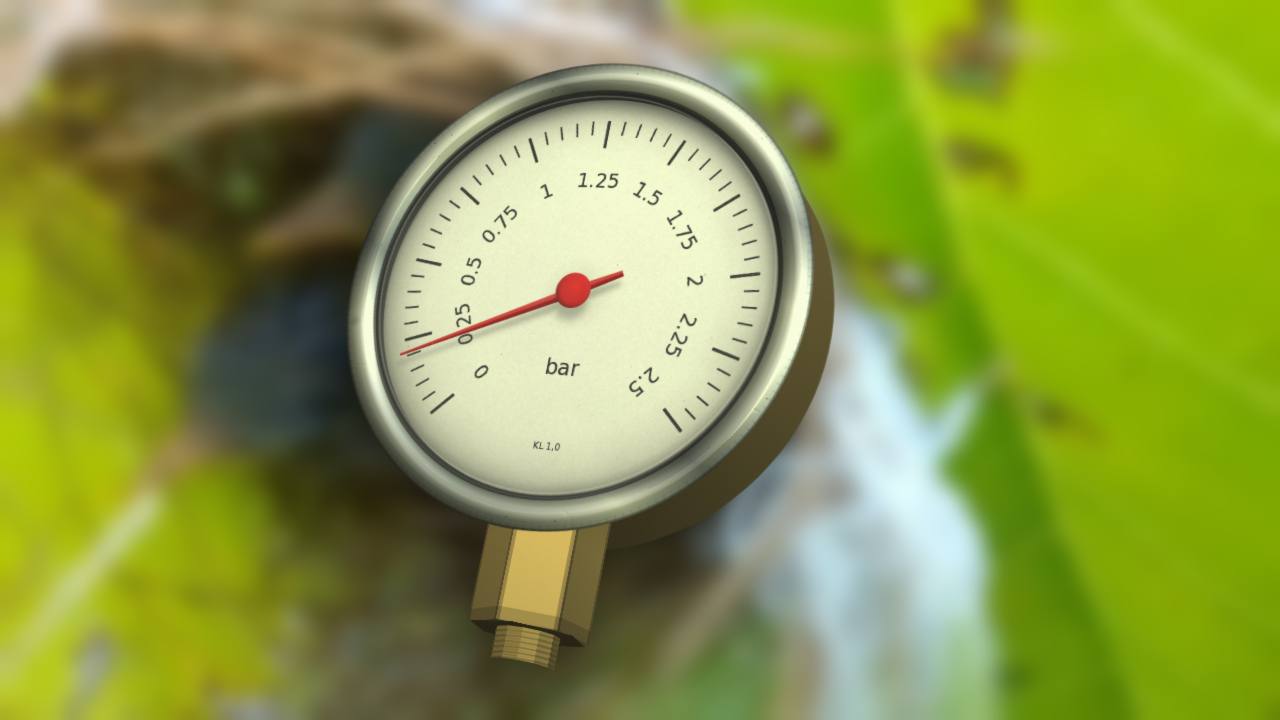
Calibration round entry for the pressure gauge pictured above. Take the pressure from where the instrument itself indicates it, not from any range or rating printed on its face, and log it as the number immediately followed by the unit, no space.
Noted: 0.2bar
